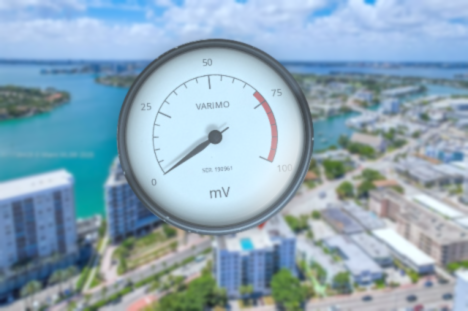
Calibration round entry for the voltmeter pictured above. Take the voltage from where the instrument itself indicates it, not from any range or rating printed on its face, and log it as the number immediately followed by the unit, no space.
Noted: 0mV
